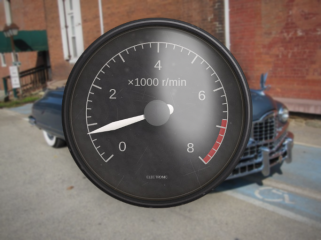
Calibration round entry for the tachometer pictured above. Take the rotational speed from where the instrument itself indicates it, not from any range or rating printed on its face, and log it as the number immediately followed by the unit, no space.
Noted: 800rpm
